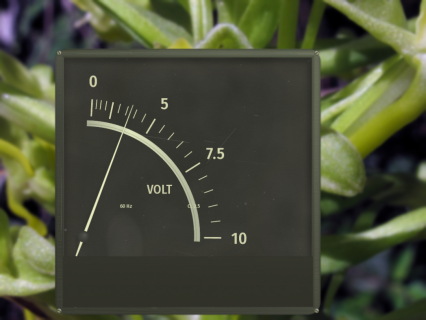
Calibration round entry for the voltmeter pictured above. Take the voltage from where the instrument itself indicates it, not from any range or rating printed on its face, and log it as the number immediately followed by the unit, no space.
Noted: 3.75V
